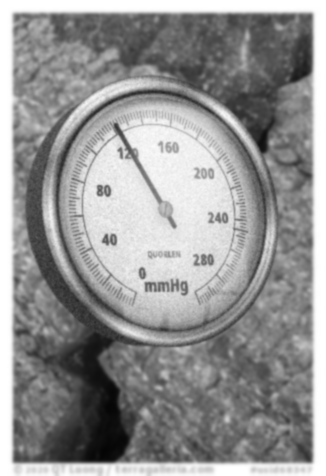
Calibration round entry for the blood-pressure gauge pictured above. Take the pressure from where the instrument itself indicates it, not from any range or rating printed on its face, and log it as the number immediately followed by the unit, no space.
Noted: 120mmHg
